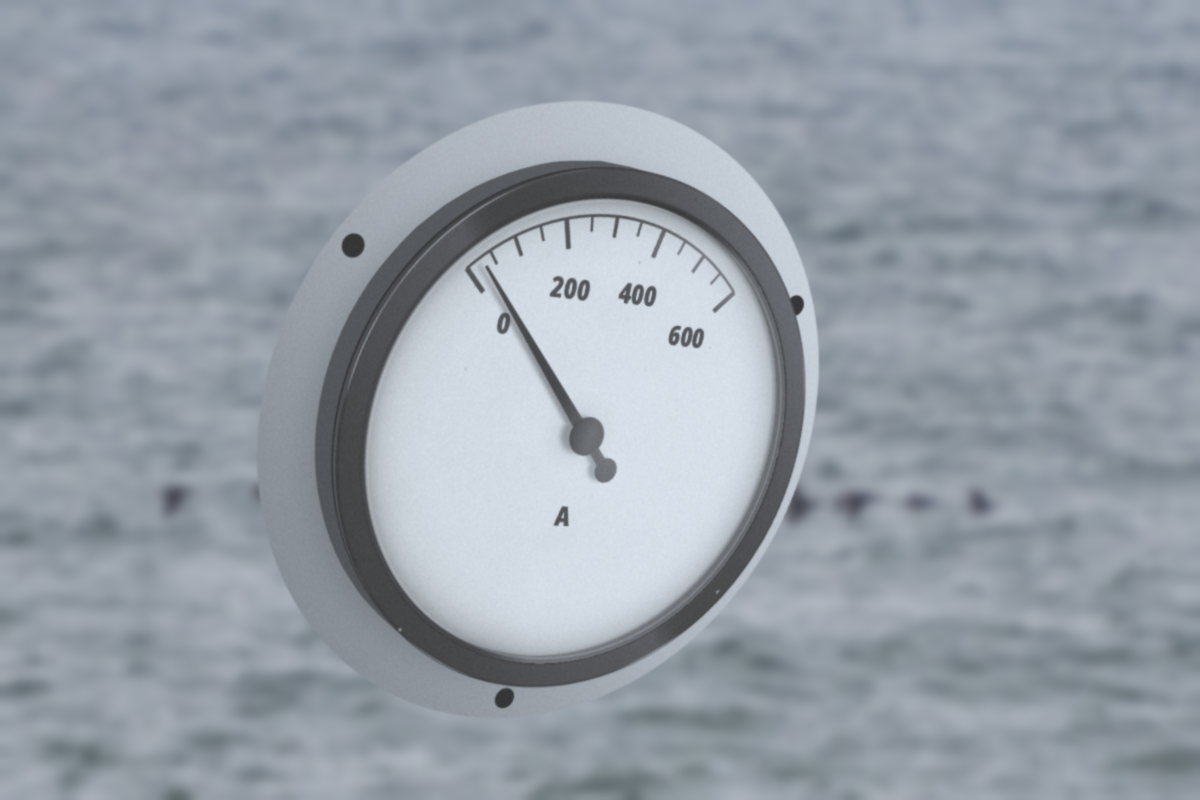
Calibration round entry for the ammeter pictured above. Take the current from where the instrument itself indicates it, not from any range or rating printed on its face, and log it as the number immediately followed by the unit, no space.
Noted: 25A
